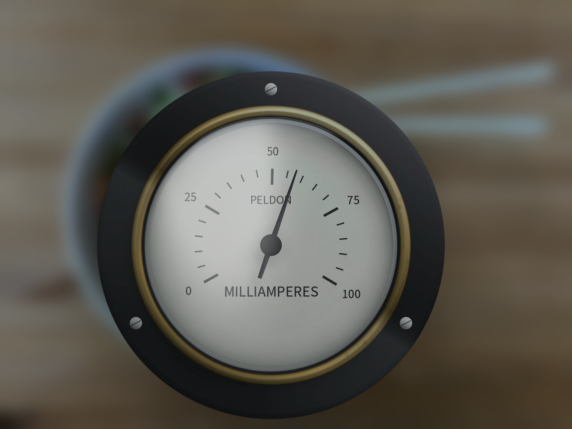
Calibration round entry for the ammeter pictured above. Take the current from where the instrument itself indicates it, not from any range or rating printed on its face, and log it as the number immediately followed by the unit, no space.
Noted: 57.5mA
